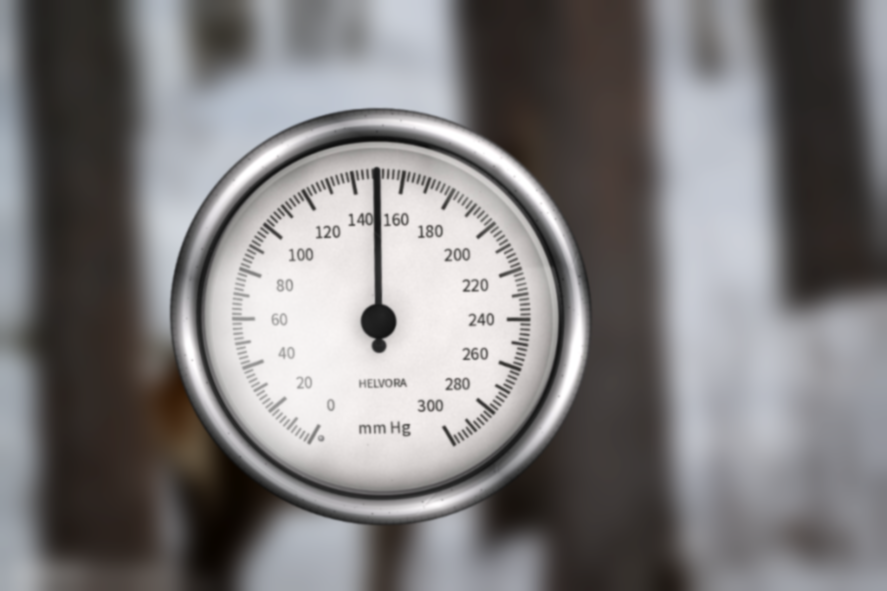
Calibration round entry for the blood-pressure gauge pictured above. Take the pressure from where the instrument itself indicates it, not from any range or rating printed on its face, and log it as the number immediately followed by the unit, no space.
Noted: 150mmHg
